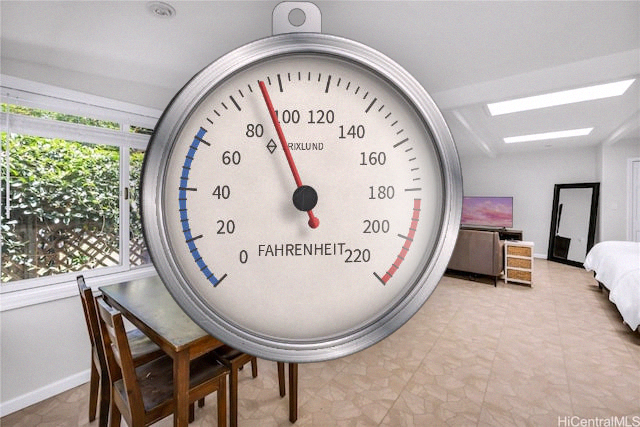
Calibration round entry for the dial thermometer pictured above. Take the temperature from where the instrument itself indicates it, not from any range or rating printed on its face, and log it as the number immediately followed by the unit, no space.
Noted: 92°F
